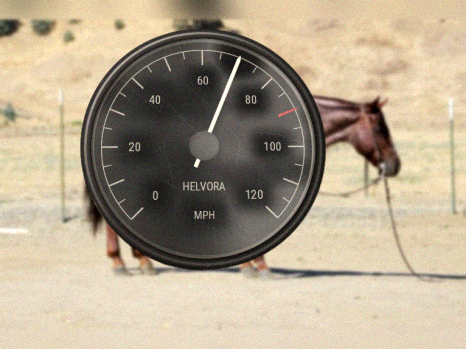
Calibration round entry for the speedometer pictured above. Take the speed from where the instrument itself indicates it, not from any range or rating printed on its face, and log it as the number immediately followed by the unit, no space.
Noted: 70mph
